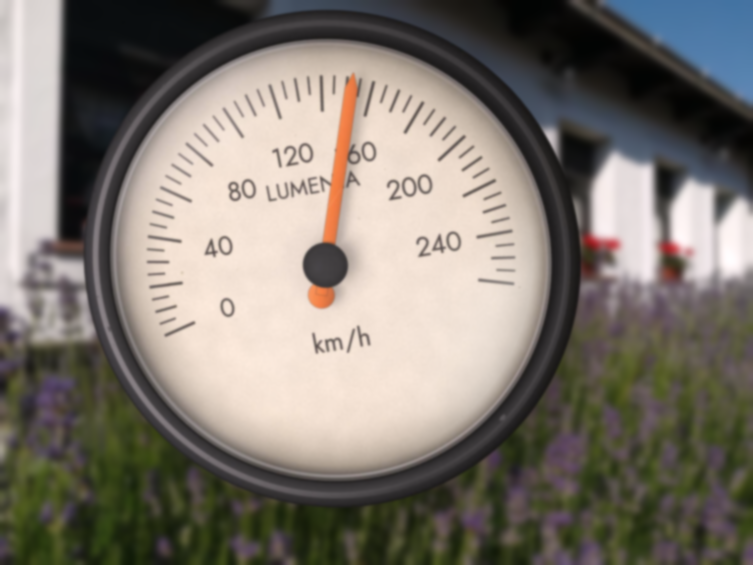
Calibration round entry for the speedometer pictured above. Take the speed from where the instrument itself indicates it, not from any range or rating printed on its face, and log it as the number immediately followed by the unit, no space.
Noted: 152.5km/h
